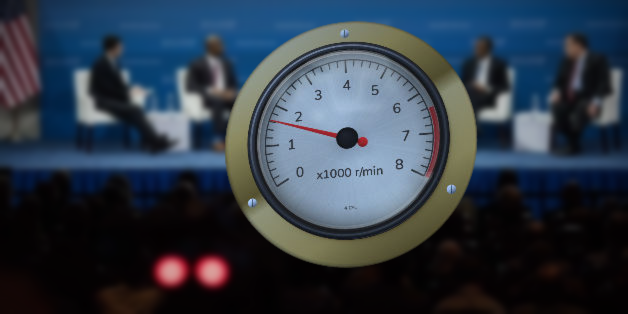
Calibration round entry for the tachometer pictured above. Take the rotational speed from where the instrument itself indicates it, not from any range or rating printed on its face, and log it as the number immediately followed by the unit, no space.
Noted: 1600rpm
